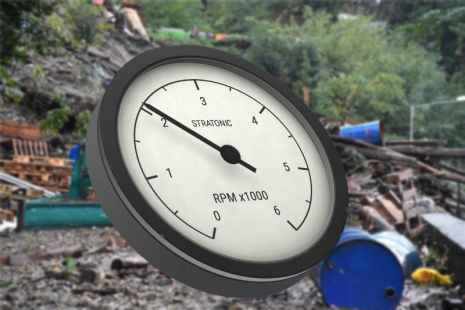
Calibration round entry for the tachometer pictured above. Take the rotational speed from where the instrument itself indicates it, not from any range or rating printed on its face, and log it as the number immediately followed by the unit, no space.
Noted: 2000rpm
